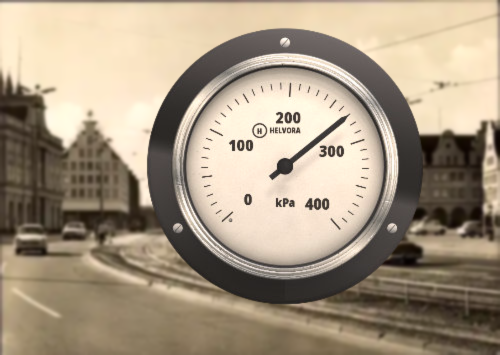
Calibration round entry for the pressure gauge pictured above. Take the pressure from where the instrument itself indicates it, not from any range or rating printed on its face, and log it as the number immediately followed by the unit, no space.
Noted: 270kPa
